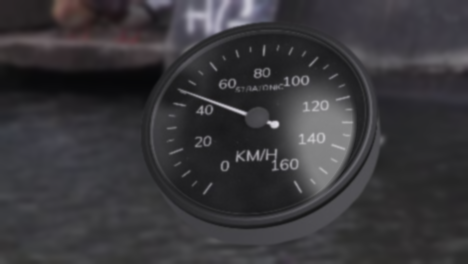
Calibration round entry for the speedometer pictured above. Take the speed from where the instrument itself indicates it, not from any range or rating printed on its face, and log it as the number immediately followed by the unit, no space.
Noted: 45km/h
